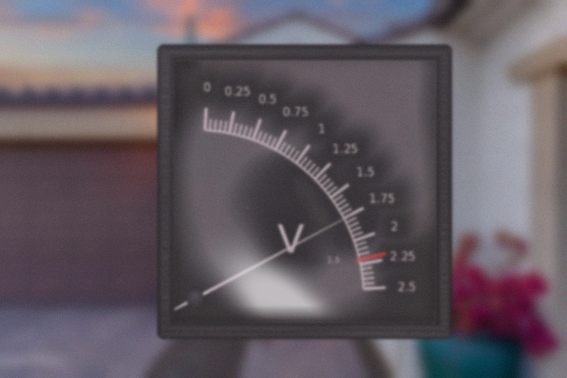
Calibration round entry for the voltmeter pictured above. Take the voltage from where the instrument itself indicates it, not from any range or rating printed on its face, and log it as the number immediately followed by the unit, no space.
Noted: 1.75V
